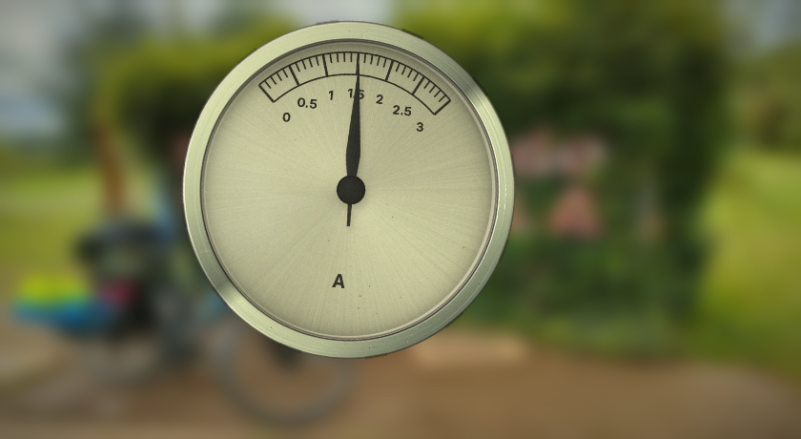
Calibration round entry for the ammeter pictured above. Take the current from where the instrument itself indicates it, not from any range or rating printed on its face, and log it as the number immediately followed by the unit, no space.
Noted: 1.5A
